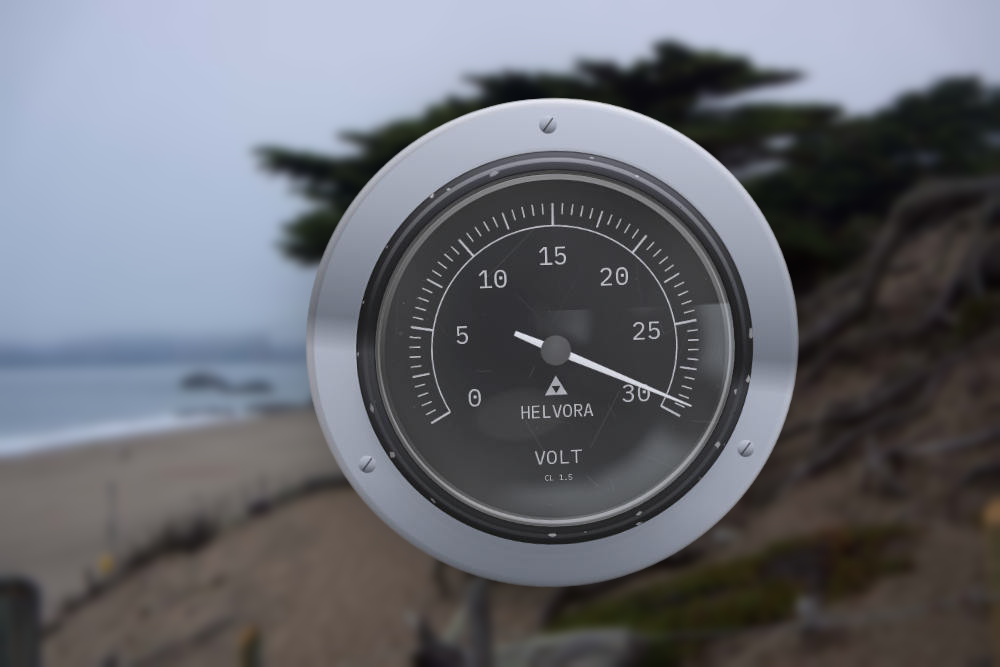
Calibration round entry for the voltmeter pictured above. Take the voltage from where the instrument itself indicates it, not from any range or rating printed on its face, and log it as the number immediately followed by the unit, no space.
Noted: 29.25V
